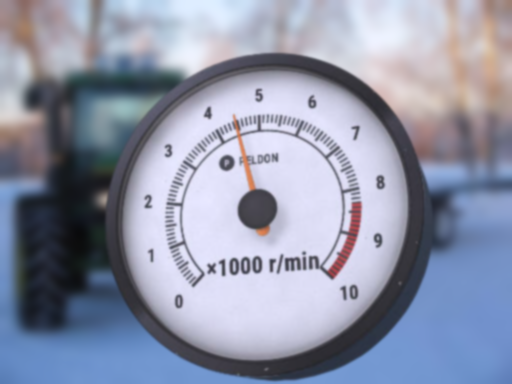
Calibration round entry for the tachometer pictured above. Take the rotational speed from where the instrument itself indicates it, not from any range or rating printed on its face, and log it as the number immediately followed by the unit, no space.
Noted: 4500rpm
